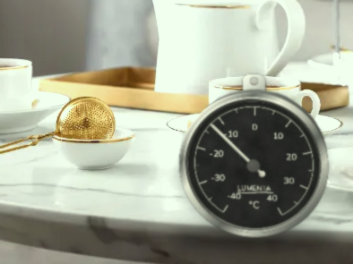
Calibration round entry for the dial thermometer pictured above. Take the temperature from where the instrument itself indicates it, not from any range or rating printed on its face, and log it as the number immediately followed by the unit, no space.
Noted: -12.5°C
